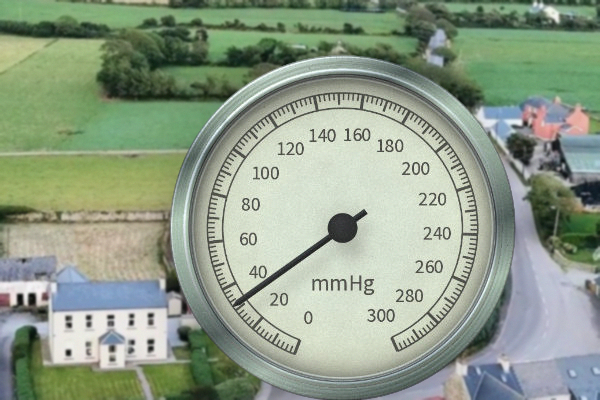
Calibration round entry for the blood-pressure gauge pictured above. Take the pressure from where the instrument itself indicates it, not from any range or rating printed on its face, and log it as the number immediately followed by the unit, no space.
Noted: 32mmHg
